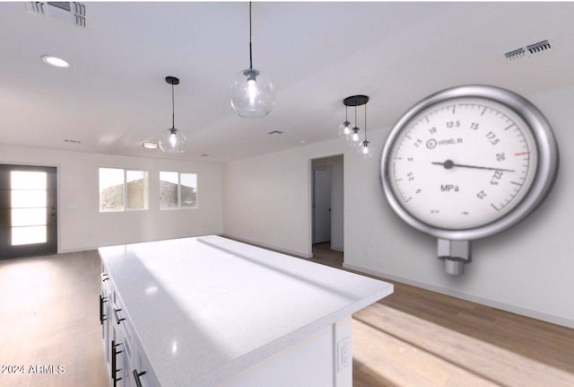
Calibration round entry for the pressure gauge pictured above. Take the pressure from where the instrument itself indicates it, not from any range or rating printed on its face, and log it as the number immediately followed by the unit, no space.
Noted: 21.5MPa
